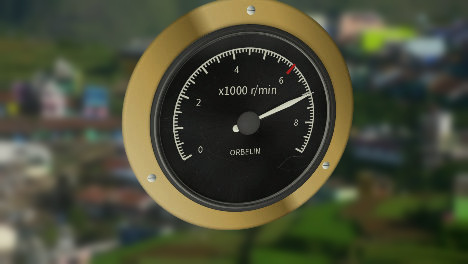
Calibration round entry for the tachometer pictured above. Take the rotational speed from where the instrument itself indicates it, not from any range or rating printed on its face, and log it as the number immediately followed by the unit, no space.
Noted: 7000rpm
